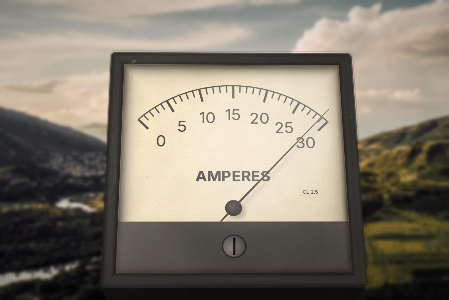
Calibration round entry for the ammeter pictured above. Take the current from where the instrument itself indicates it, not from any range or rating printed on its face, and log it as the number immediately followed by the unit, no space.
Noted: 29A
